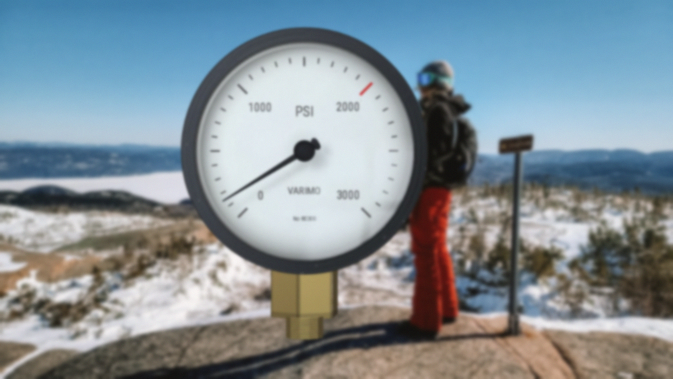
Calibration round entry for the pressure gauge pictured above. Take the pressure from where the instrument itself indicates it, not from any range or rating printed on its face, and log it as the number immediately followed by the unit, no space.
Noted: 150psi
